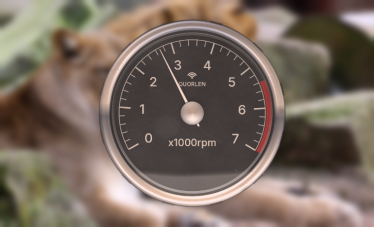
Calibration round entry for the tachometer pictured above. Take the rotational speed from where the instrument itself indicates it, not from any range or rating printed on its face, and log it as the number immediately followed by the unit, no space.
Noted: 2700rpm
